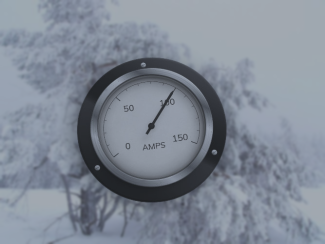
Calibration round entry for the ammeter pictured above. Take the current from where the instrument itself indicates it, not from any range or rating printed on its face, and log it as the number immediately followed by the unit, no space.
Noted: 100A
